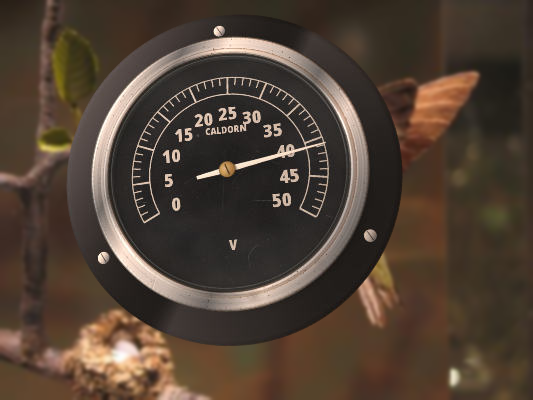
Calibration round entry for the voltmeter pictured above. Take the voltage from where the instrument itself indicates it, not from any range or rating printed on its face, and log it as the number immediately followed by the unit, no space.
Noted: 41V
